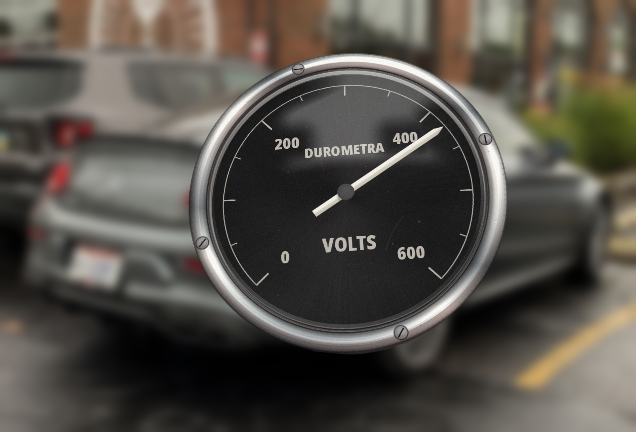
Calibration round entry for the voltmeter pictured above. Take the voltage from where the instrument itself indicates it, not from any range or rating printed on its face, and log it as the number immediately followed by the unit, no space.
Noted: 425V
